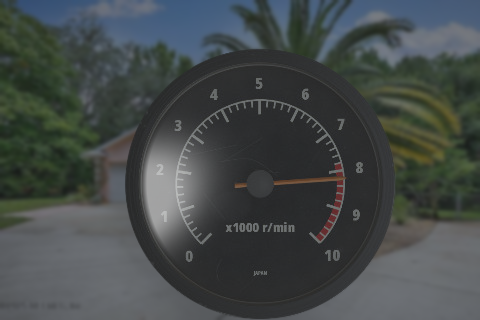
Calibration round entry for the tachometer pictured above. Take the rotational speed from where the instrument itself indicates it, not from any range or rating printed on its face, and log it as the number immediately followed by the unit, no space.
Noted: 8200rpm
